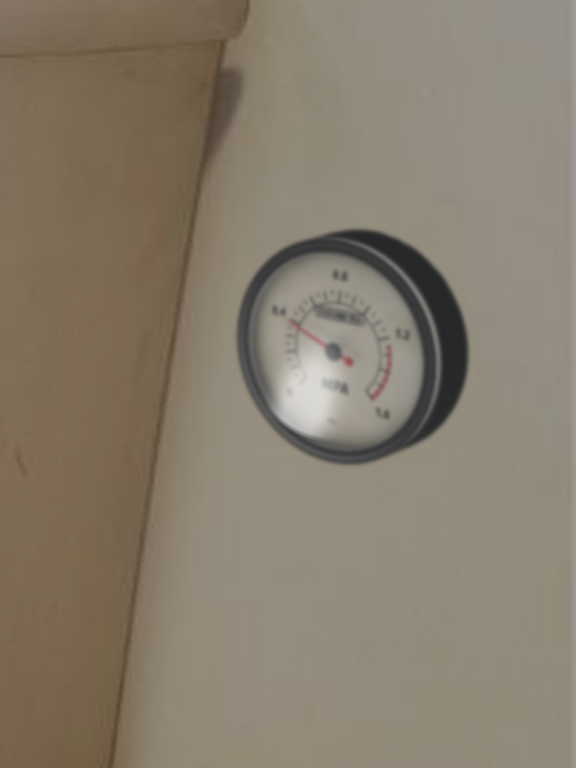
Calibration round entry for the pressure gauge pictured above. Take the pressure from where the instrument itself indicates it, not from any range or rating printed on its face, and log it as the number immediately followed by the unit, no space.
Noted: 0.4MPa
